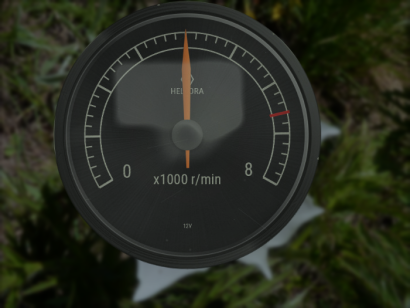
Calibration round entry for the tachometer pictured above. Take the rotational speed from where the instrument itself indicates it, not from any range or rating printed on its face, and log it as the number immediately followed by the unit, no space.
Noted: 4000rpm
